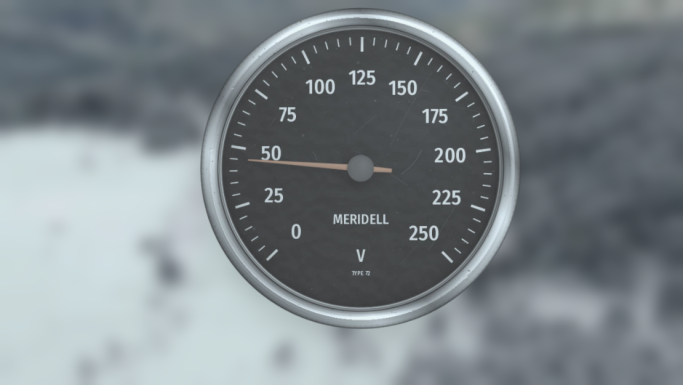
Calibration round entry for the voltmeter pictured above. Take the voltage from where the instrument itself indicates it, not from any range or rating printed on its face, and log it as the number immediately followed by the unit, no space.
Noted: 45V
